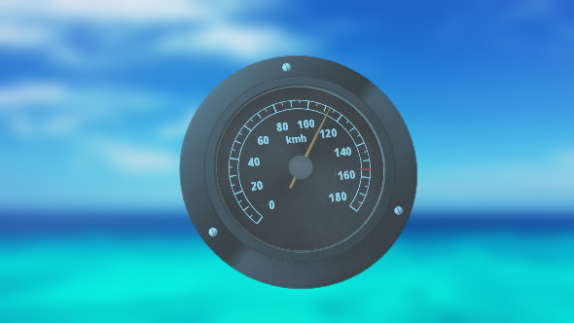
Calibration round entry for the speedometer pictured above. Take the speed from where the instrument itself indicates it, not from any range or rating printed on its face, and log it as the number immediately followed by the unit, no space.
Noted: 112.5km/h
